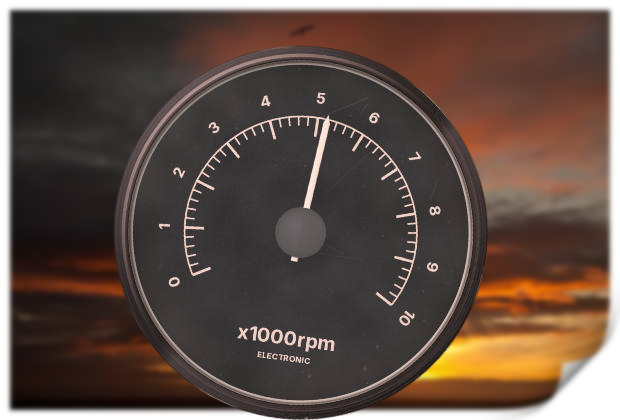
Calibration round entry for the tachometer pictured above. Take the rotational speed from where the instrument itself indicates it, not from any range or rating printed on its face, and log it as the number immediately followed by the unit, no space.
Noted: 5200rpm
